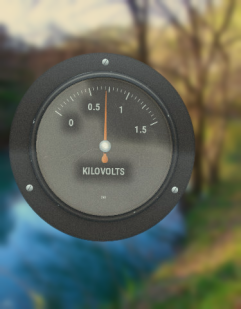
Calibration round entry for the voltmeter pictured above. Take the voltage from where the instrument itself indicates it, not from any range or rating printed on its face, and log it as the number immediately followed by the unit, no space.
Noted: 0.7kV
